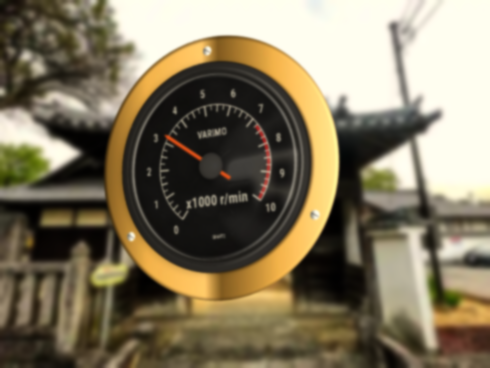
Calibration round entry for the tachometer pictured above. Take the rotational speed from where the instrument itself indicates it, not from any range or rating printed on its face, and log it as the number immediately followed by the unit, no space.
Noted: 3250rpm
